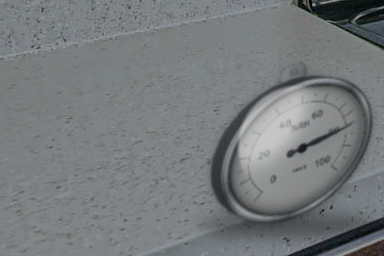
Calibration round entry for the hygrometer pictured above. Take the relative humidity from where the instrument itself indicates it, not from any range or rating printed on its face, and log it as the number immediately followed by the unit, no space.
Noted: 80%
